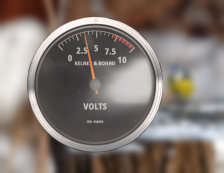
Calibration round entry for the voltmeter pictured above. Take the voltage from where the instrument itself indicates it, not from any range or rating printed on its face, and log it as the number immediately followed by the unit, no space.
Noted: 3.5V
